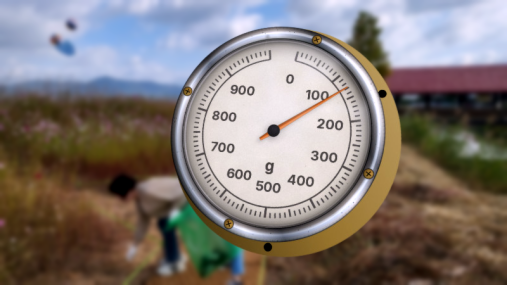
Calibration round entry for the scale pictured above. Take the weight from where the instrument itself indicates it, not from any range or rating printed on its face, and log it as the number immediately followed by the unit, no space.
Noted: 130g
